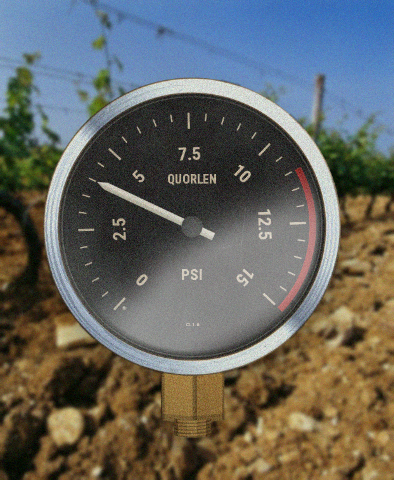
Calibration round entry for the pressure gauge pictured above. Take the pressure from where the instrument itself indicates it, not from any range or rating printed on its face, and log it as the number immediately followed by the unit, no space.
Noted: 4psi
